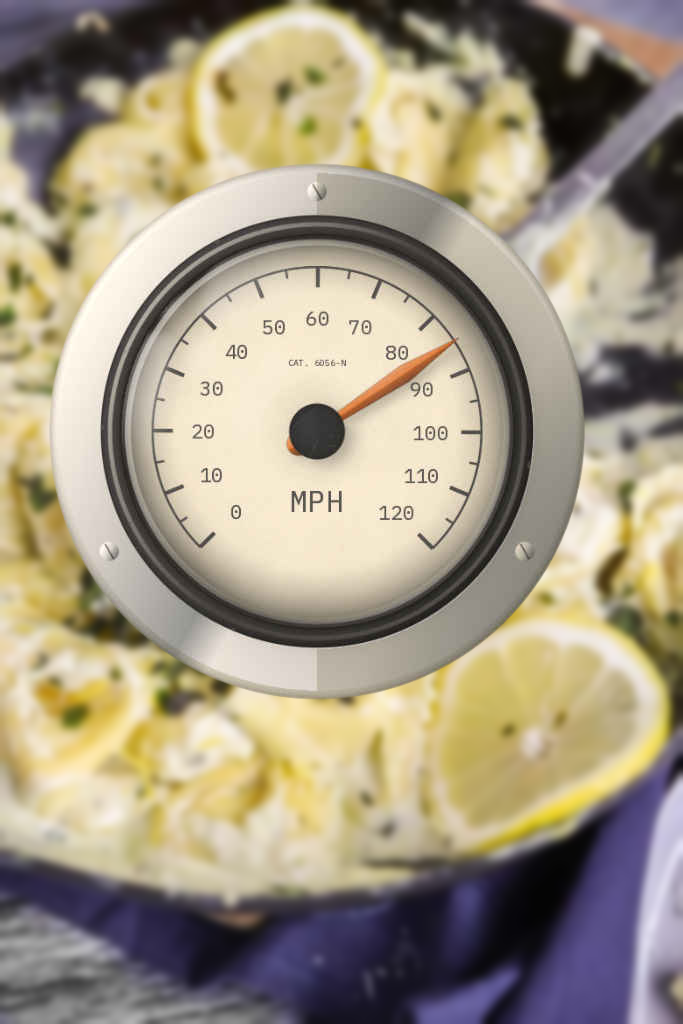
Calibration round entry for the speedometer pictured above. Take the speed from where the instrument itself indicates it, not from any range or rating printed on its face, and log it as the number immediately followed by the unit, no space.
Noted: 85mph
